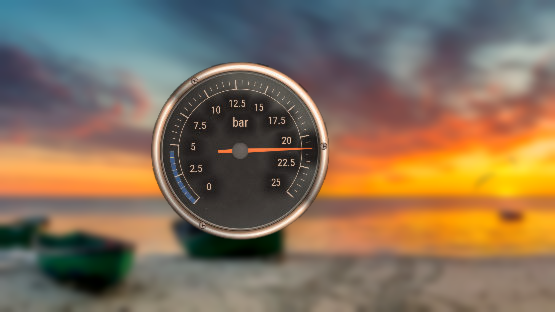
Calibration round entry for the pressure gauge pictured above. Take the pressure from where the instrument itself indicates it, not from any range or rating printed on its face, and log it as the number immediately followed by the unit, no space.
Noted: 21bar
